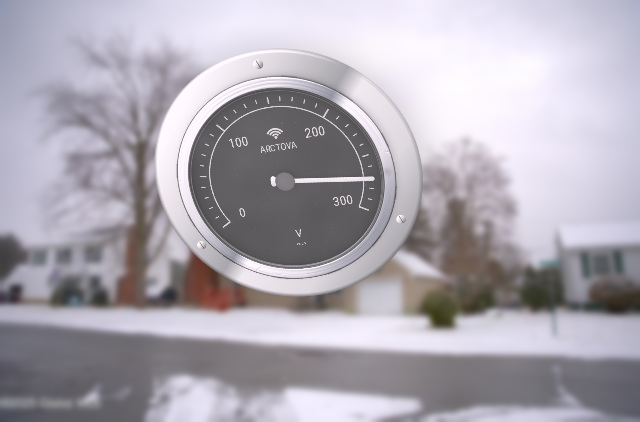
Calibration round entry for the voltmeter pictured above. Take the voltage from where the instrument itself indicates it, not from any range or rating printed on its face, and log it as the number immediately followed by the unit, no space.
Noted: 270V
